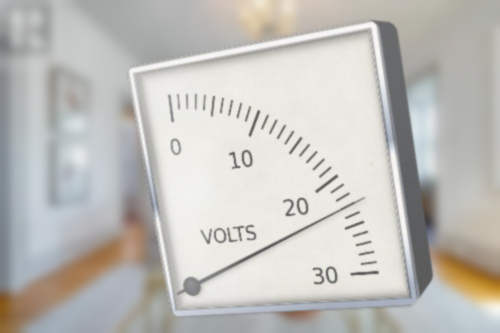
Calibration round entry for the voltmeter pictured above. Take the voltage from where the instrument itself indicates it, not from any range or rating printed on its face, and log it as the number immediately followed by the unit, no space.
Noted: 23V
